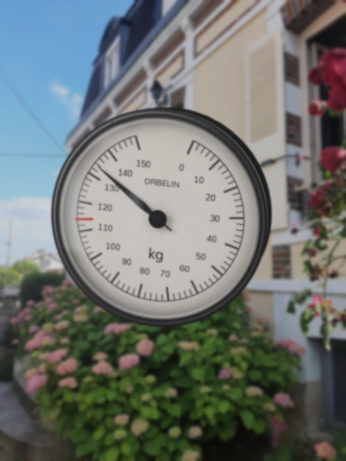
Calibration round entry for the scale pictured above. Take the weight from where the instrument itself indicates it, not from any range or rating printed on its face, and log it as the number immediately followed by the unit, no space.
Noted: 134kg
